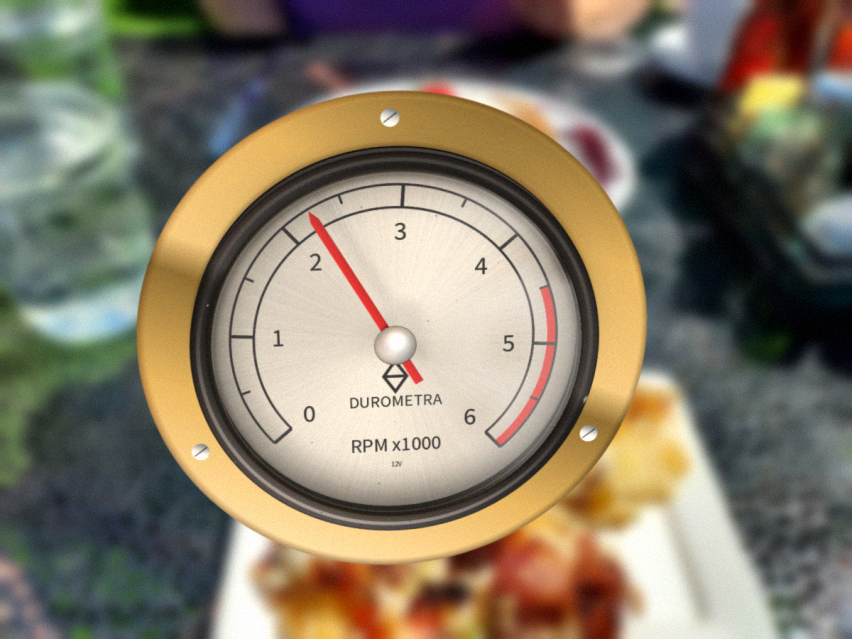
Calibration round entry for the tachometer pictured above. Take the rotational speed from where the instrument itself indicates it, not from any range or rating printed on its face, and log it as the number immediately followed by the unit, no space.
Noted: 2250rpm
